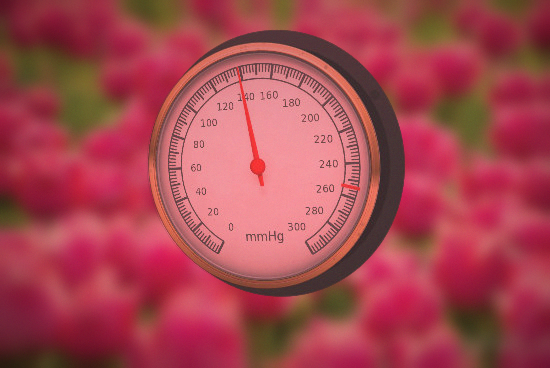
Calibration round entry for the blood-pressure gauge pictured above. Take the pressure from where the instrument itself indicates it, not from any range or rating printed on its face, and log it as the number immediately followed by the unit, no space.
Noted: 140mmHg
